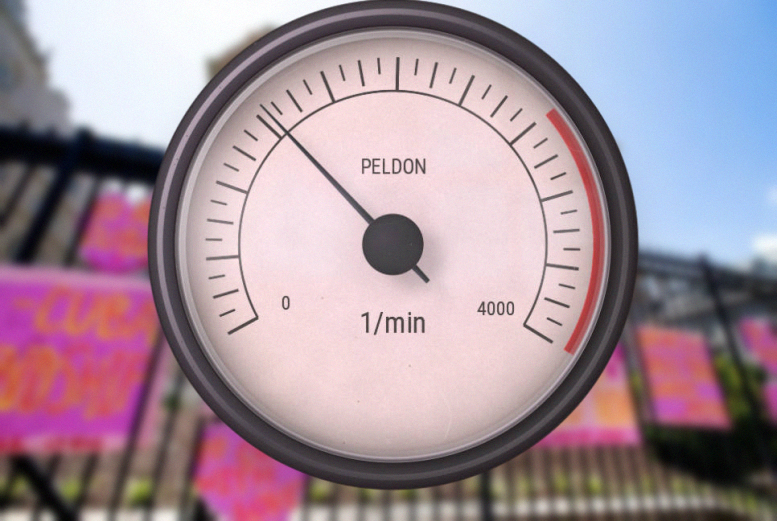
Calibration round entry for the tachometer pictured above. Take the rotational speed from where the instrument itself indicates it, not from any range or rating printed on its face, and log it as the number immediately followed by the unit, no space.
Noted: 1250rpm
